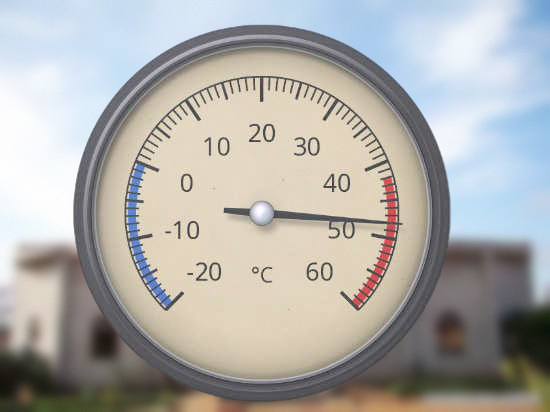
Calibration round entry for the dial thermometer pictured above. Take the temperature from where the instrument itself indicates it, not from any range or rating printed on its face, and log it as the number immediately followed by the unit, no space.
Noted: 48°C
